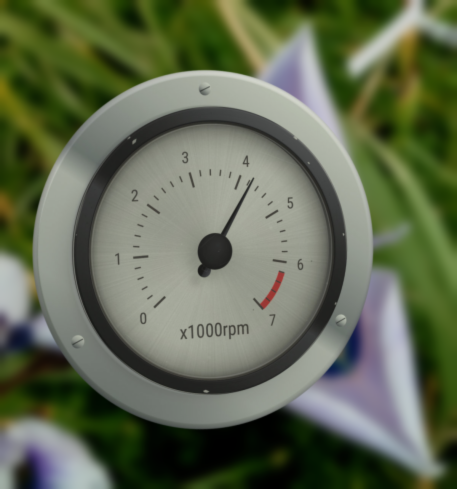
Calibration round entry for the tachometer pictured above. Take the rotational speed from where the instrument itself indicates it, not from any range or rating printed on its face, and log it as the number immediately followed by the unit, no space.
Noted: 4200rpm
